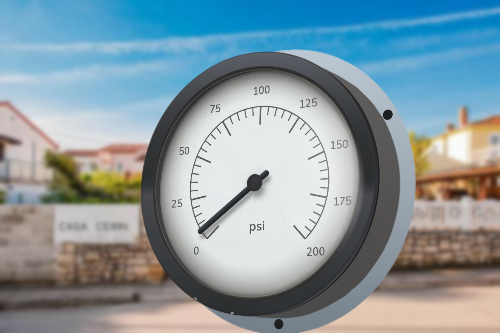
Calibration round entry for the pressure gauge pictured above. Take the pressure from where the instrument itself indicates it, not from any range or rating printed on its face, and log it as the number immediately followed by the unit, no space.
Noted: 5psi
